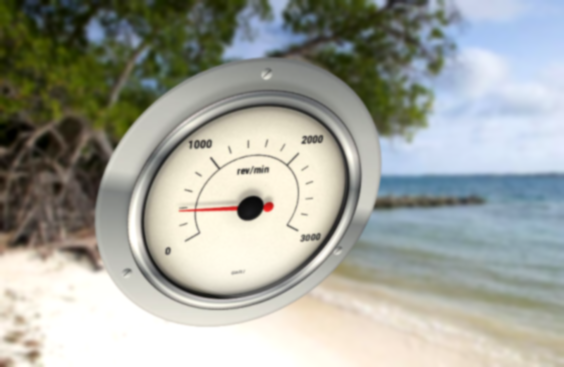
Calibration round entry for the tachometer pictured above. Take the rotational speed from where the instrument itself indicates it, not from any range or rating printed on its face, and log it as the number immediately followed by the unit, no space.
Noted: 400rpm
